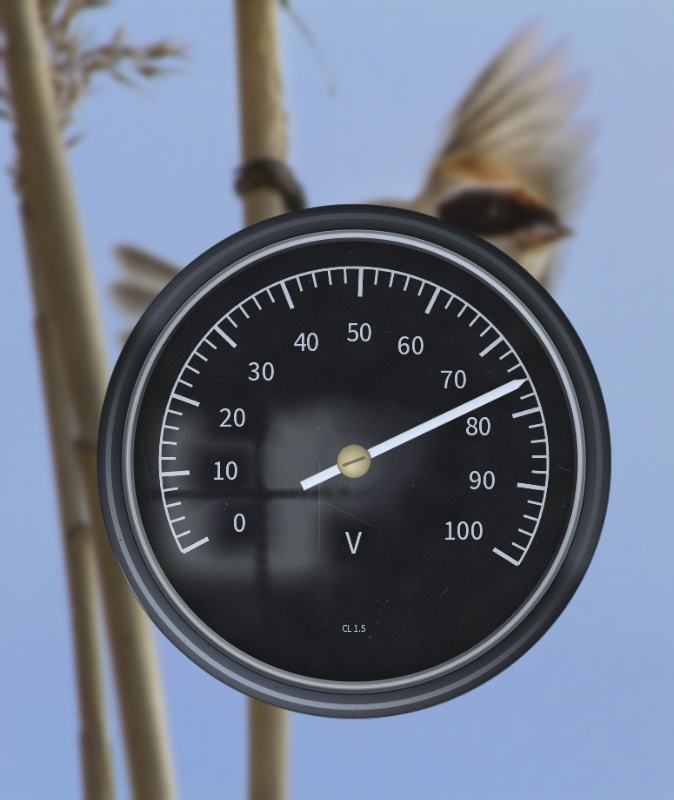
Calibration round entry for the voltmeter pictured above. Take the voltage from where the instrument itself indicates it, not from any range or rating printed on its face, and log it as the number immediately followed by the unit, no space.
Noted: 76V
